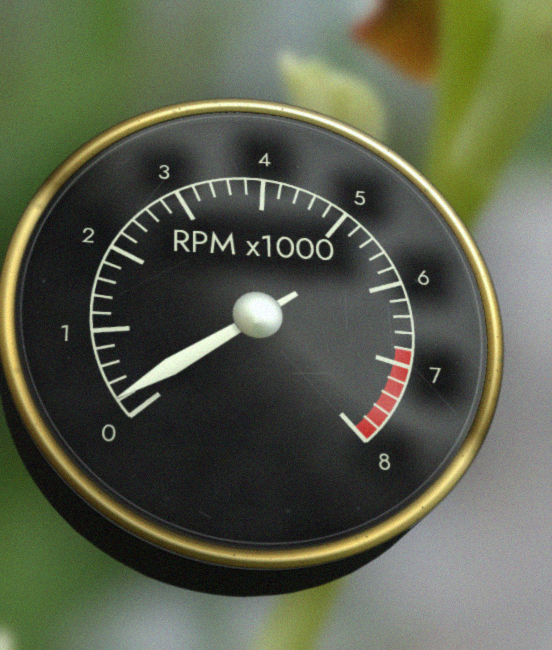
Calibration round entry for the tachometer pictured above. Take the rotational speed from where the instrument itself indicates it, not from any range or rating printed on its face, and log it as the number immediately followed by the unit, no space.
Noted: 200rpm
